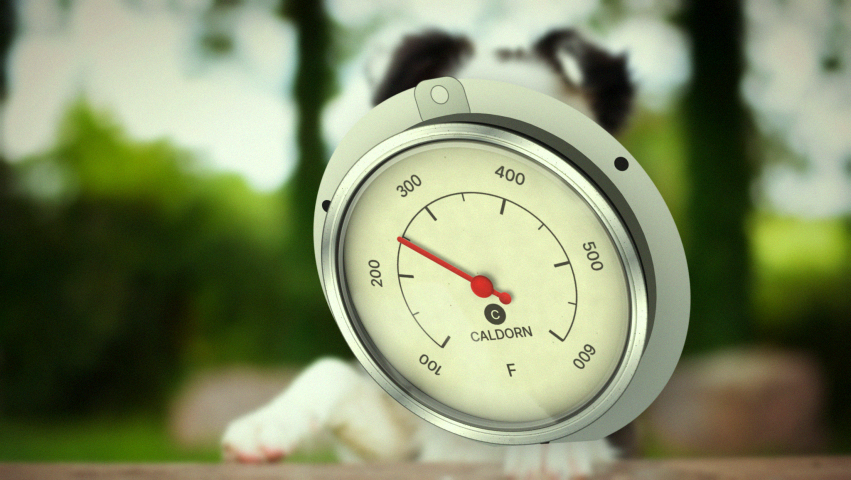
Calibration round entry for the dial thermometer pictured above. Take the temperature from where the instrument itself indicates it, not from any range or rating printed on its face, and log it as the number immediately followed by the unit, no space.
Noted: 250°F
